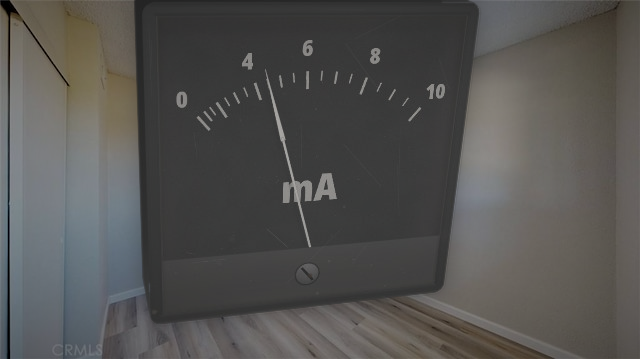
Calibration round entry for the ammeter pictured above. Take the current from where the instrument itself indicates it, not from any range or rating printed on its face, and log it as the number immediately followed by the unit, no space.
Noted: 4.5mA
